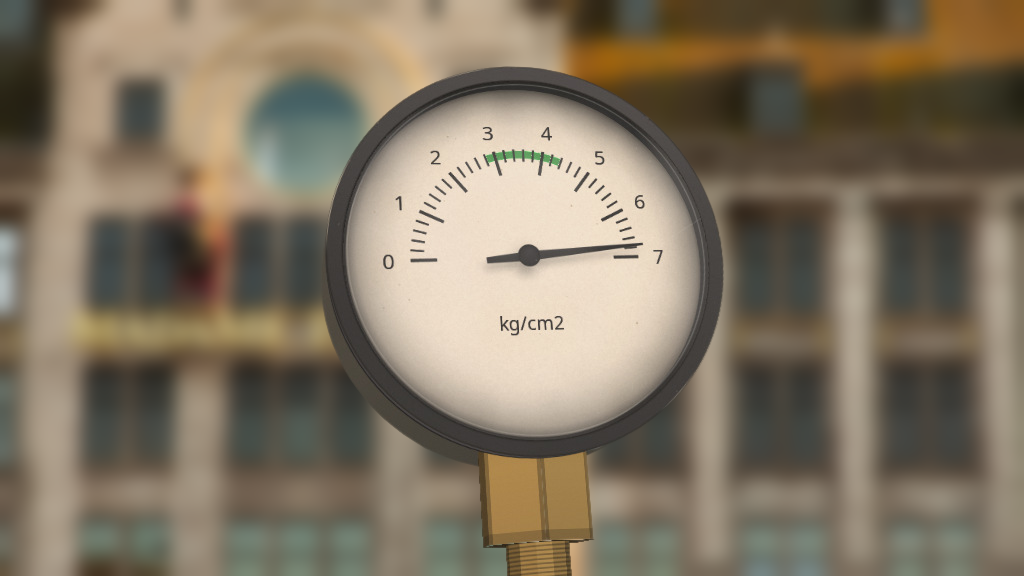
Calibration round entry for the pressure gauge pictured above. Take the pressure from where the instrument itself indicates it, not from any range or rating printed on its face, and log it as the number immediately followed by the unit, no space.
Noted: 6.8kg/cm²
